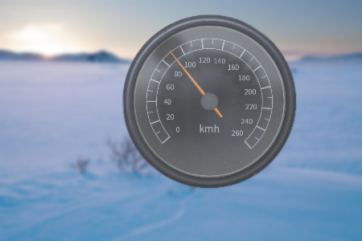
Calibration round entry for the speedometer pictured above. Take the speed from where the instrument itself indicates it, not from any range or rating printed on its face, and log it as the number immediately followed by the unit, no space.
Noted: 90km/h
